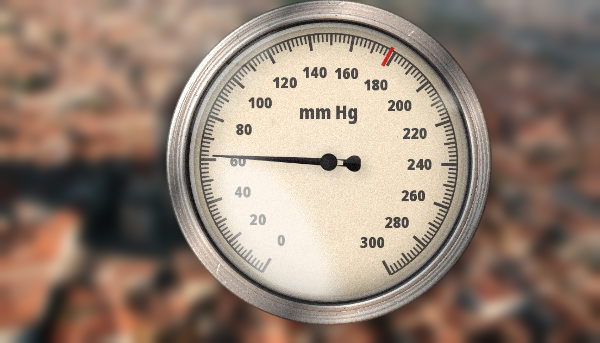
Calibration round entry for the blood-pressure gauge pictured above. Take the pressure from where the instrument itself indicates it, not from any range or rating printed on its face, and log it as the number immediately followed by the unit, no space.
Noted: 62mmHg
